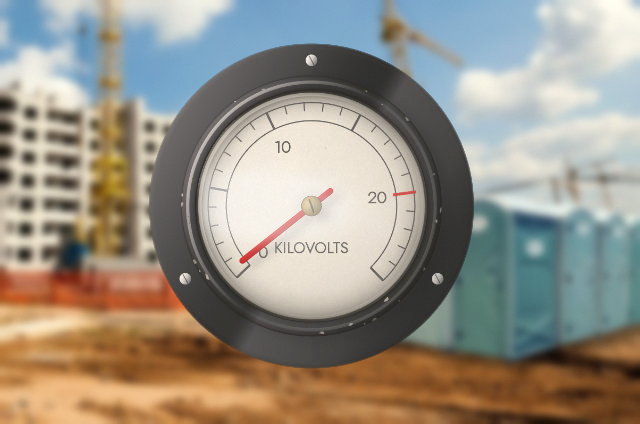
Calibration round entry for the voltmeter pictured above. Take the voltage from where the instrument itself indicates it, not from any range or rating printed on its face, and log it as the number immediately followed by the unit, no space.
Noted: 0.5kV
